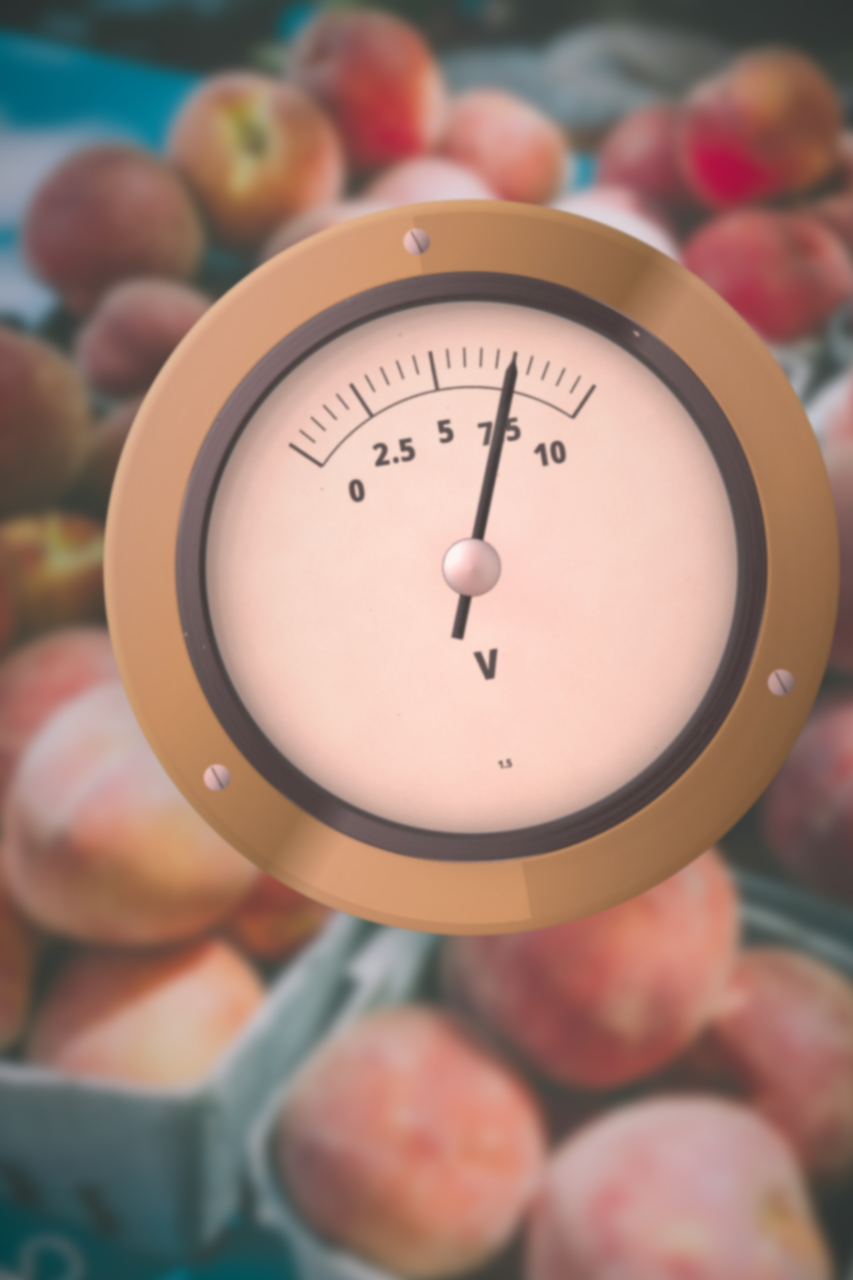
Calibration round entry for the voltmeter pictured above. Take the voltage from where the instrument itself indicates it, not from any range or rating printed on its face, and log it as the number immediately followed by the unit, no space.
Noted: 7.5V
